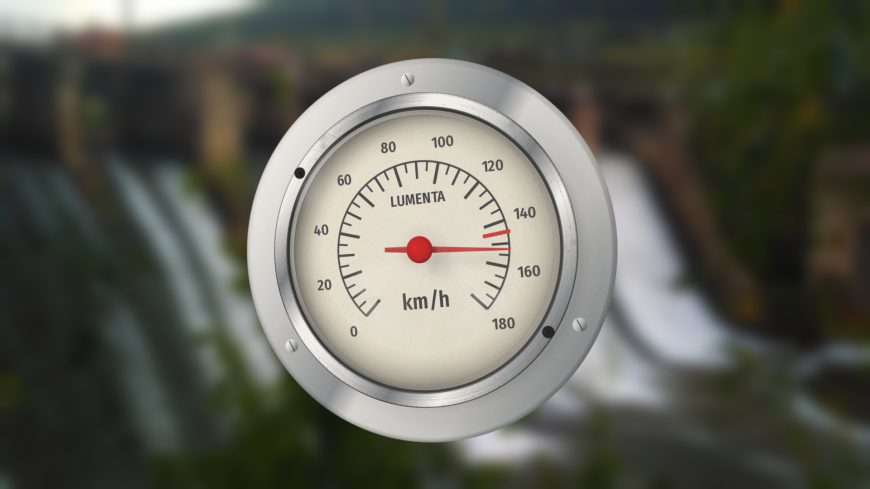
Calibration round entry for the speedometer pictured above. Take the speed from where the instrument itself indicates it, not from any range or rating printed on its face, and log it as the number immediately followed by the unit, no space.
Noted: 152.5km/h
